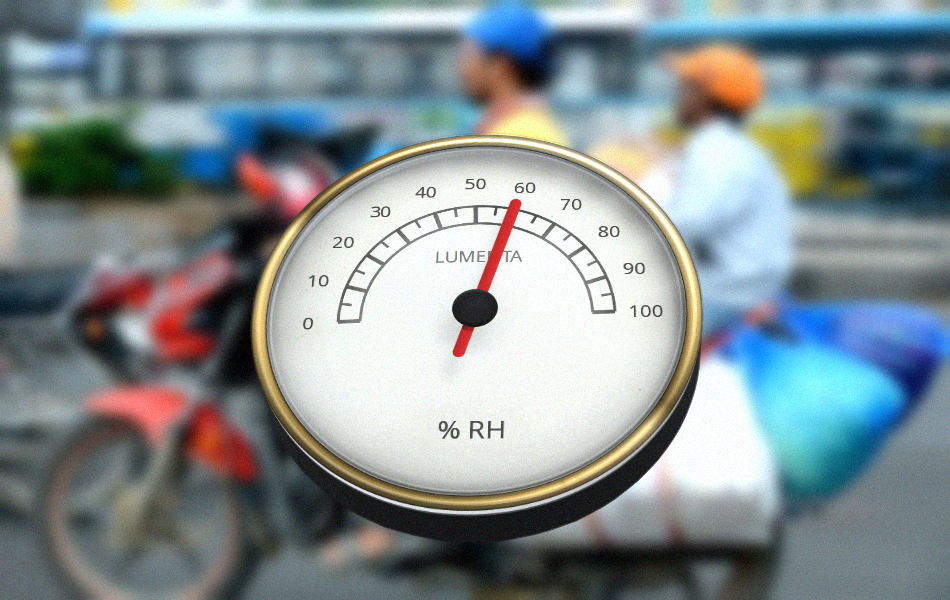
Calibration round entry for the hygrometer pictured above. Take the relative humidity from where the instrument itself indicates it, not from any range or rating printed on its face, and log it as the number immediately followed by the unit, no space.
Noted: 60%
